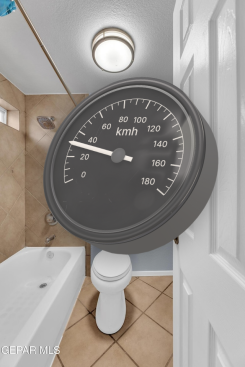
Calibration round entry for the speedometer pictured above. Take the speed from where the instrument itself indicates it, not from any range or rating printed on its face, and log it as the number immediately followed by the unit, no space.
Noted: 30km/h
